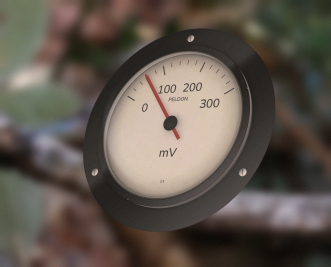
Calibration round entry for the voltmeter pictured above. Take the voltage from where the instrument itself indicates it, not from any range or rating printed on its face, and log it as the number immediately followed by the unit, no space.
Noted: 60mV
